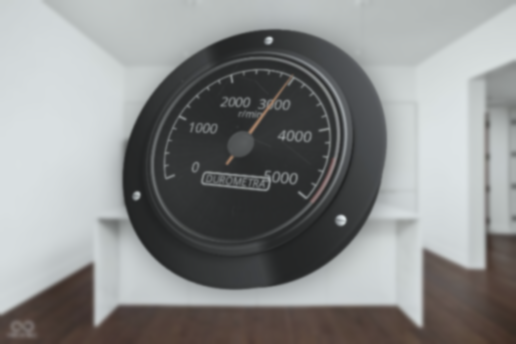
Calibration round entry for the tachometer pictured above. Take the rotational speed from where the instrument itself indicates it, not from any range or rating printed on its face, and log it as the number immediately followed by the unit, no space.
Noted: 3000rpm
